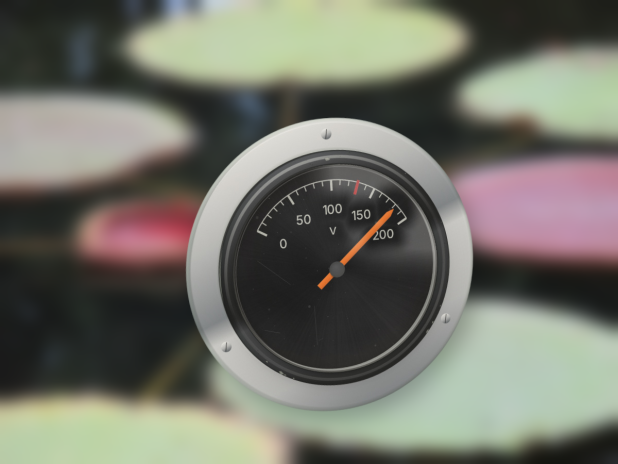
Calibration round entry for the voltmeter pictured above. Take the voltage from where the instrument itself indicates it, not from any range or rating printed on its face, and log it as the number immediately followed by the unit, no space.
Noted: 180V
